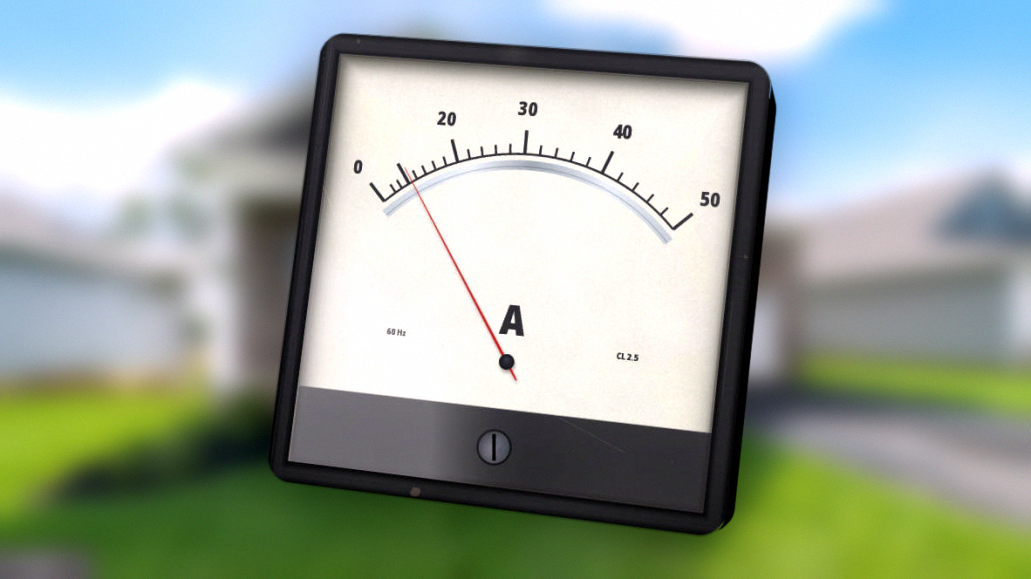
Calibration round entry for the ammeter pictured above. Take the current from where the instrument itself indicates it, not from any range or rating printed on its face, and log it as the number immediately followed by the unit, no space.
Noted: 11A
